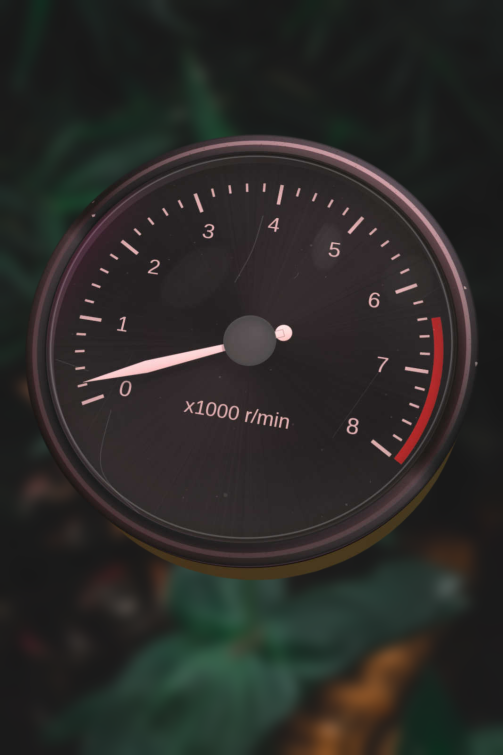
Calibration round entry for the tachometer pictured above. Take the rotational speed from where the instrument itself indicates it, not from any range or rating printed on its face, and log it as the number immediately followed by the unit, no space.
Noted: 200rpm
